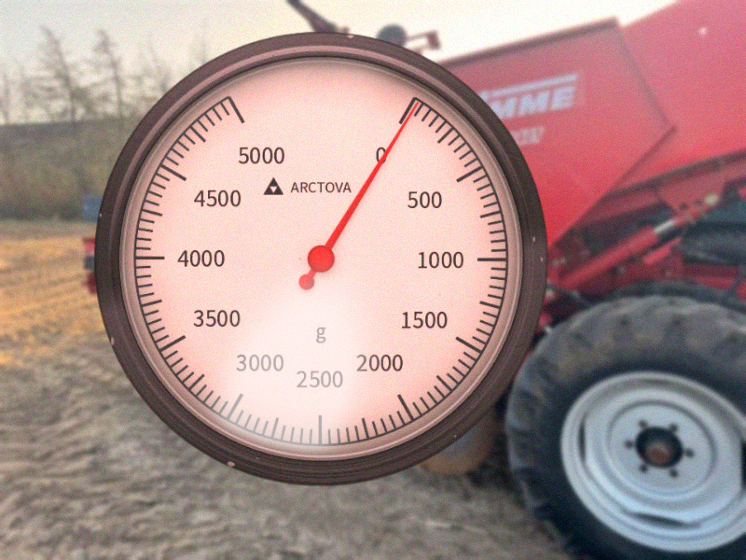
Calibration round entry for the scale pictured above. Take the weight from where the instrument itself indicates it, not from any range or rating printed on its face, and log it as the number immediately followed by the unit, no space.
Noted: 25g
